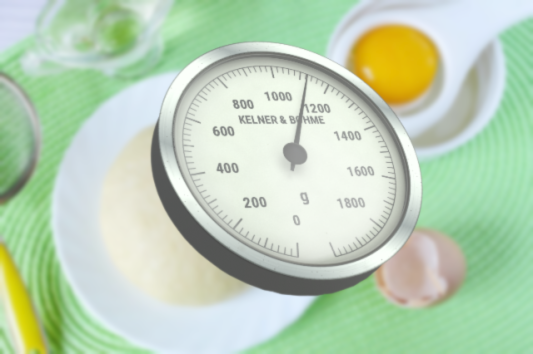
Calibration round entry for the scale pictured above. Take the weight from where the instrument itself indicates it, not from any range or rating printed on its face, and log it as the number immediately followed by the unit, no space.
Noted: 1120g
